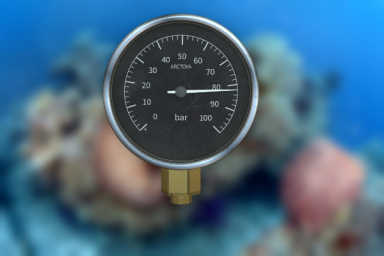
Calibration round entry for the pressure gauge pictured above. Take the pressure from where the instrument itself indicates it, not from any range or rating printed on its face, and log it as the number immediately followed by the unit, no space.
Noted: 82bar
